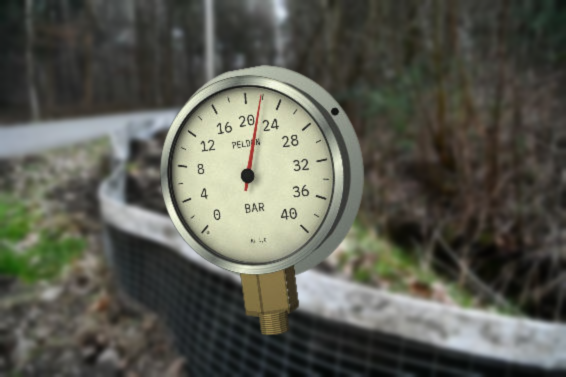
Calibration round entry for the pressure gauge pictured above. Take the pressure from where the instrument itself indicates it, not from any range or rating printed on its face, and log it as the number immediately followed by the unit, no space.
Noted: 22bar
